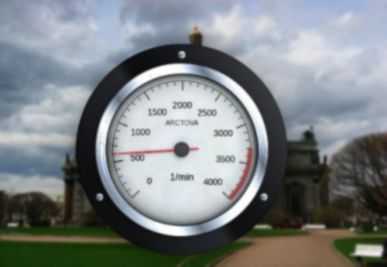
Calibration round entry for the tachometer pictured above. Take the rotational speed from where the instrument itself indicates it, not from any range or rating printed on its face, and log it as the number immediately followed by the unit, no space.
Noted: 600rpm
